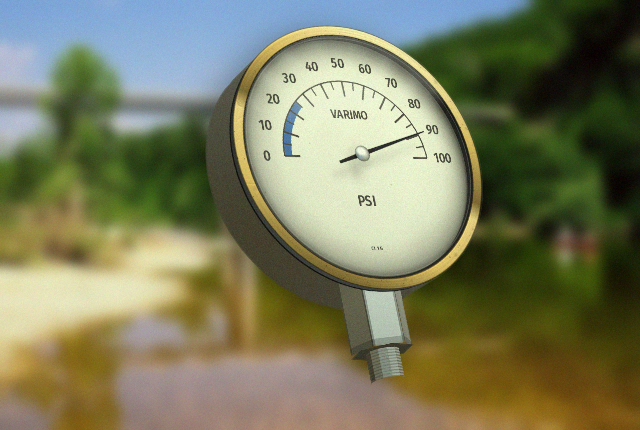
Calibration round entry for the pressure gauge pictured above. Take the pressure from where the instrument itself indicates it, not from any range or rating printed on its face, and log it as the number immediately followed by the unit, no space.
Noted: 90psi
